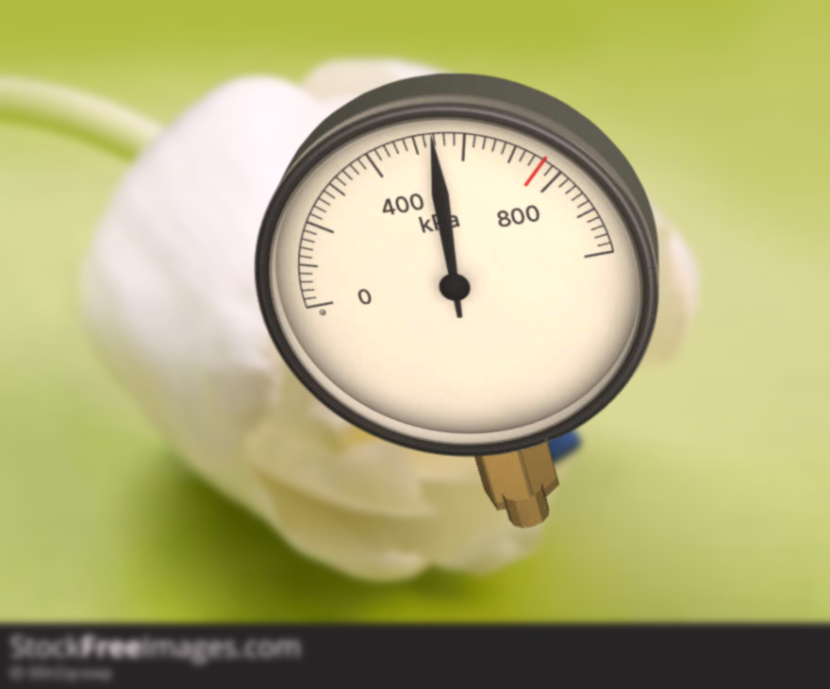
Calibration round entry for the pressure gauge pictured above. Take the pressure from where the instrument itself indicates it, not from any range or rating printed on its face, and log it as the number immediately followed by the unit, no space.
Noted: 540kPa
